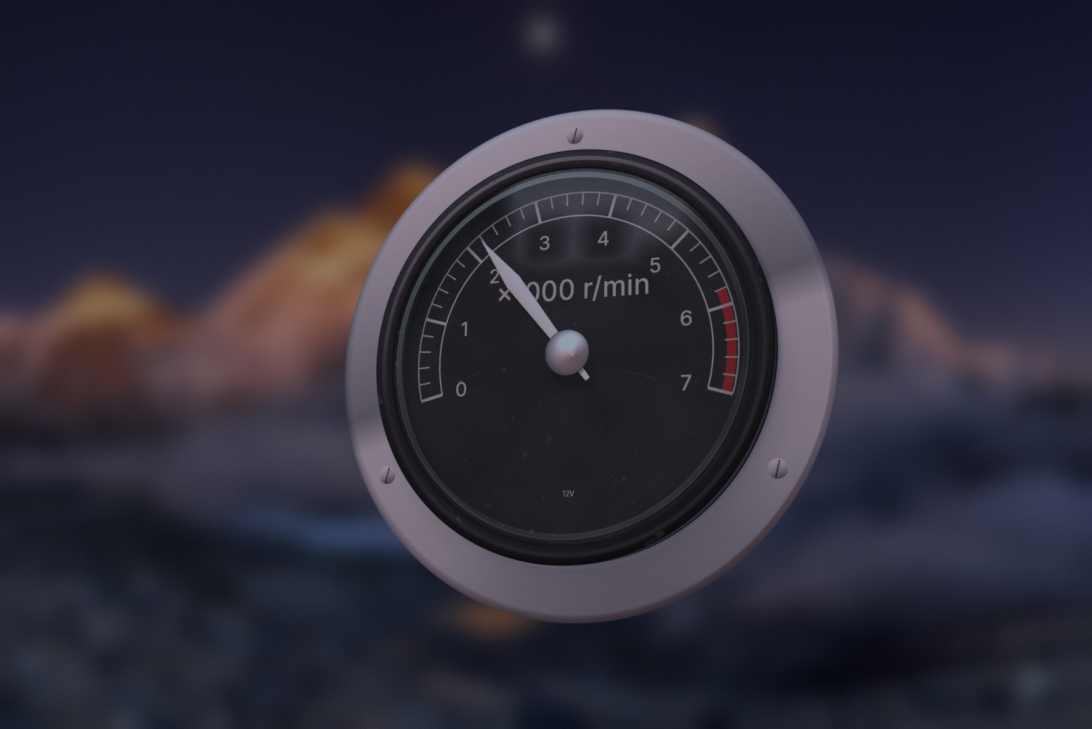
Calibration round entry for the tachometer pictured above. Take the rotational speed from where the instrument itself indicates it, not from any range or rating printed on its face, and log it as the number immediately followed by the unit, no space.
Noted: 2200rpm
